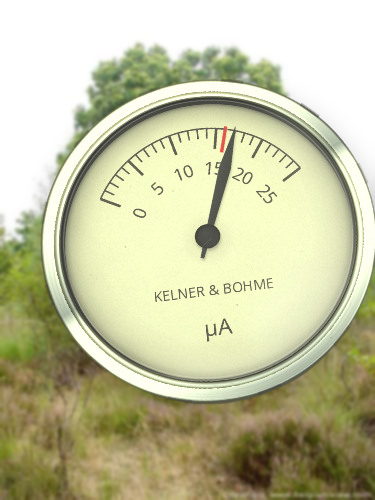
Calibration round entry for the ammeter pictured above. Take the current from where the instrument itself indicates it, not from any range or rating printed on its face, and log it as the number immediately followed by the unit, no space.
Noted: 17µA
